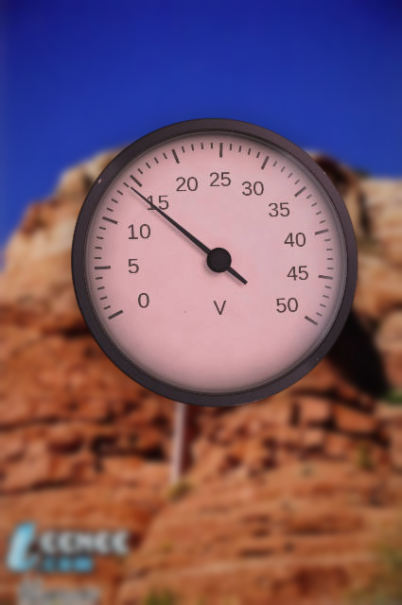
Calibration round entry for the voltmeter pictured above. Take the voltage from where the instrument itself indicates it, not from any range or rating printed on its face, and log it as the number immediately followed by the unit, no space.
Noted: 14V
